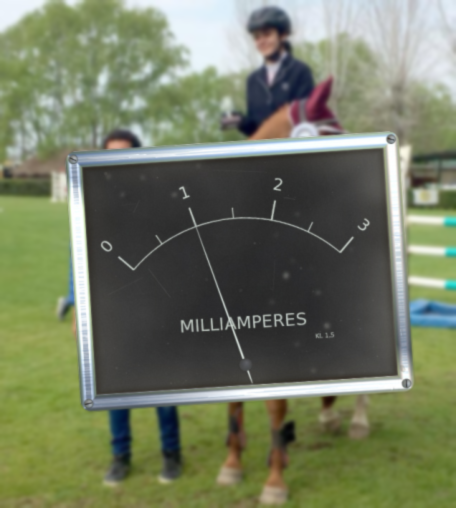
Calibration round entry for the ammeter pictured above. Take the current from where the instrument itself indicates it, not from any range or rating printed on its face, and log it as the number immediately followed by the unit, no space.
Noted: 1mA
